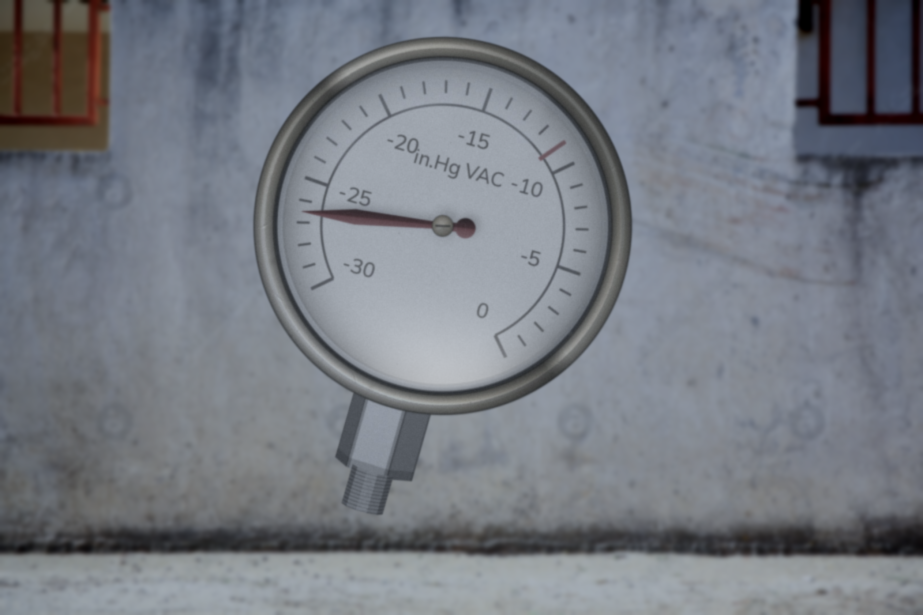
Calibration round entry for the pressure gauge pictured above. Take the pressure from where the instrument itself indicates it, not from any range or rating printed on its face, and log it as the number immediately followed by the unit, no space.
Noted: -26.5inHg
